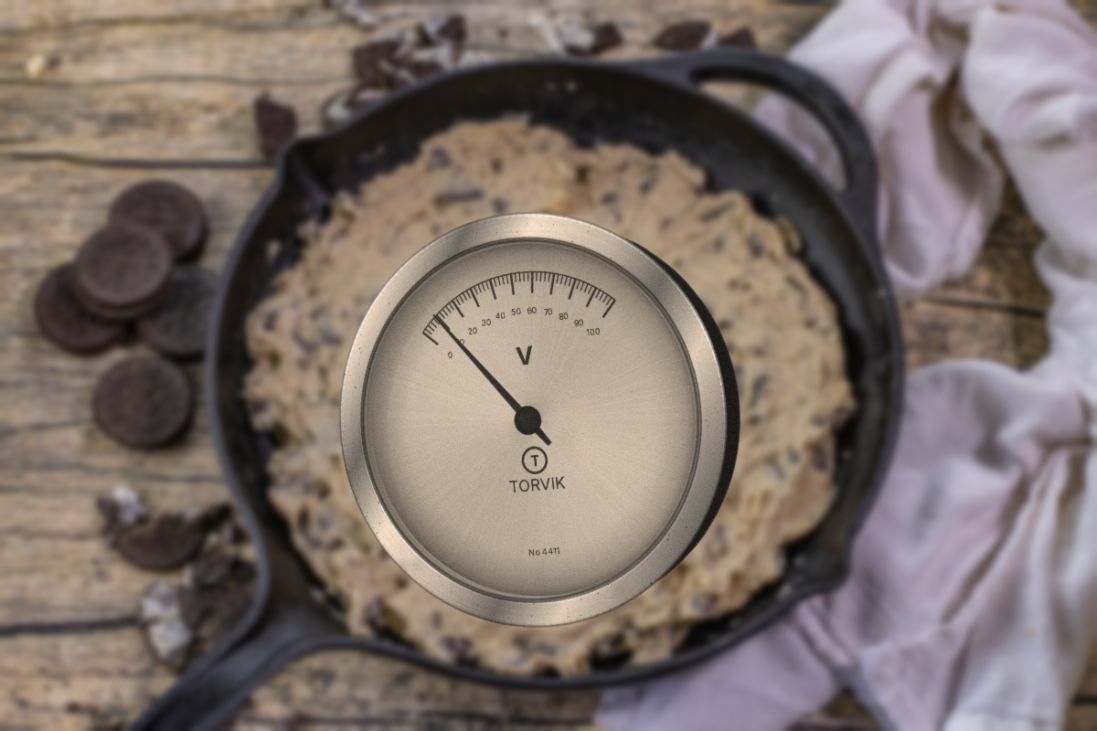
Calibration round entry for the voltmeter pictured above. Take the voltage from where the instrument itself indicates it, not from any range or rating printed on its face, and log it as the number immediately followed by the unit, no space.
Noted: 10V
